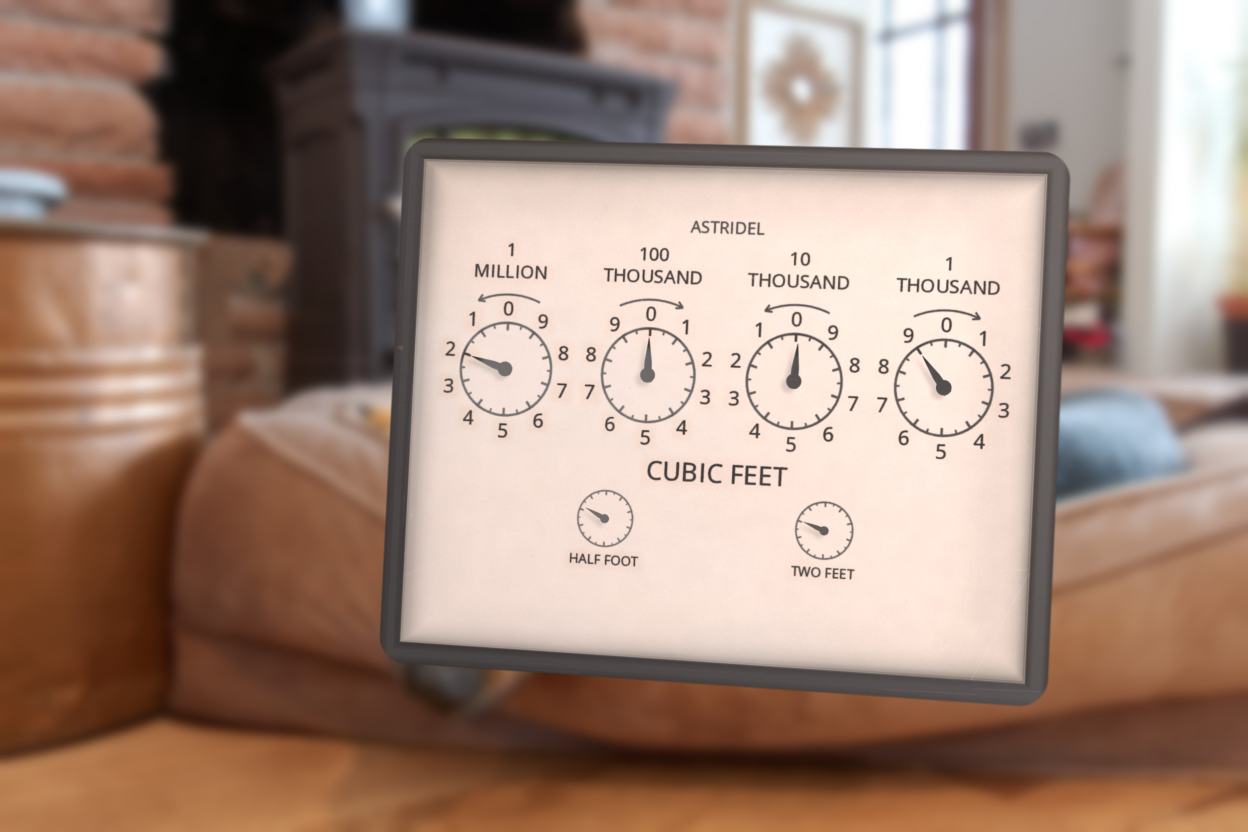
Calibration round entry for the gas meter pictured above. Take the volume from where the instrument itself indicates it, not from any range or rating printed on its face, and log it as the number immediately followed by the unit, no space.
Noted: 199900ft³
